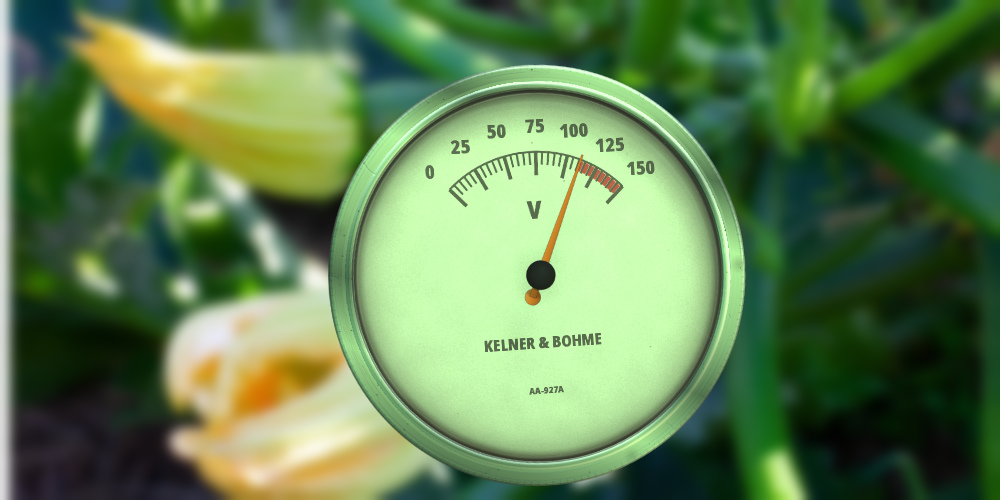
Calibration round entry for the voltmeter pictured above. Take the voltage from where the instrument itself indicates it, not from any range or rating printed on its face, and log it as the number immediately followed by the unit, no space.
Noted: 110V
